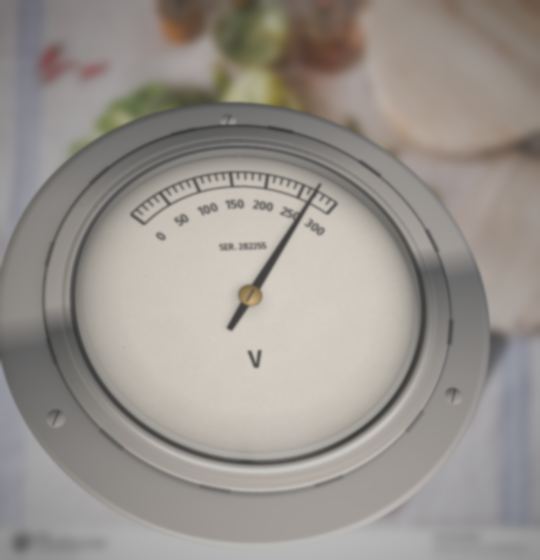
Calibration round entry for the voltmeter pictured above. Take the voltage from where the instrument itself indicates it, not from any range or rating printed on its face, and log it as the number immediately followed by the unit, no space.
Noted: 270V
